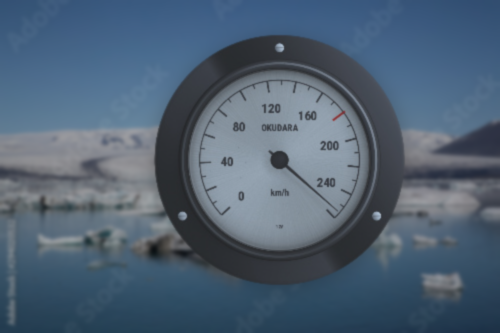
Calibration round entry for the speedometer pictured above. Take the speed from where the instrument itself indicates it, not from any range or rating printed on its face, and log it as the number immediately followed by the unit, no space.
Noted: 255km/h
